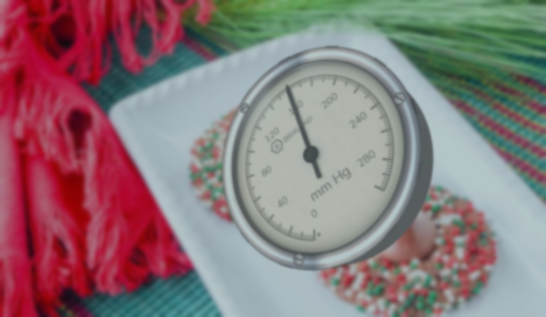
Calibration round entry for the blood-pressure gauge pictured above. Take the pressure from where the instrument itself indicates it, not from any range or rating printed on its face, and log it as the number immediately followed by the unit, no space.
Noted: 160mmHg
